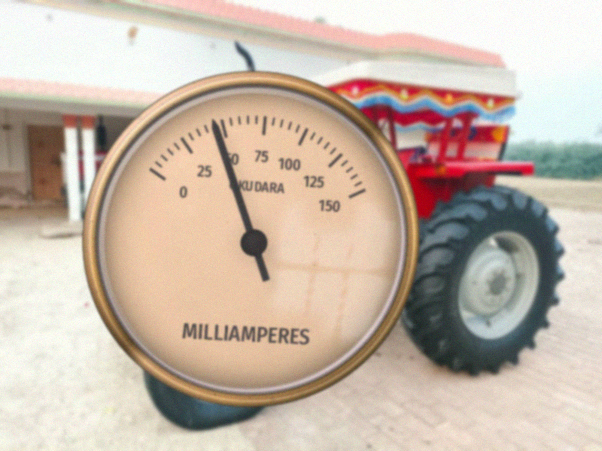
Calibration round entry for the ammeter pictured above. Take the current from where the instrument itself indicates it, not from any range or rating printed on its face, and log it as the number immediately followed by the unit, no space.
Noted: 45mA
